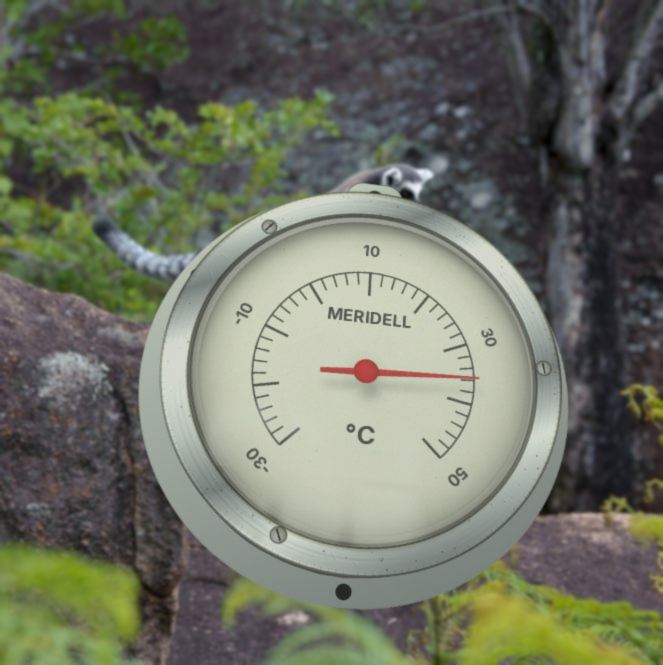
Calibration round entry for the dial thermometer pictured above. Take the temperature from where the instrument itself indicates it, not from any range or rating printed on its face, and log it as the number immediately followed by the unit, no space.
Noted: 36°C
